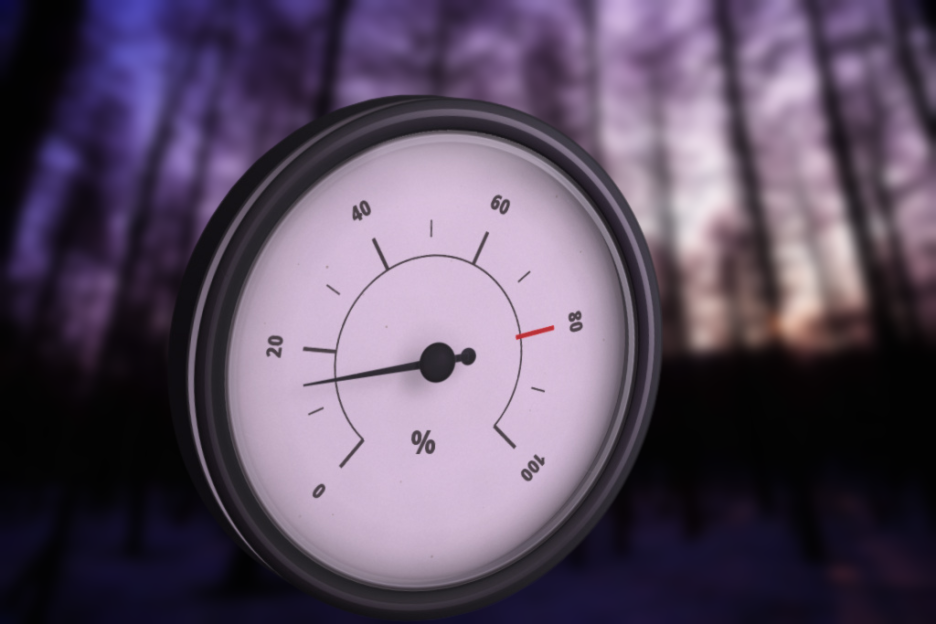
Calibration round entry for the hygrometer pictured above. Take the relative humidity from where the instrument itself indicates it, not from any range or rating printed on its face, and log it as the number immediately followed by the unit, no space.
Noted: 15%
